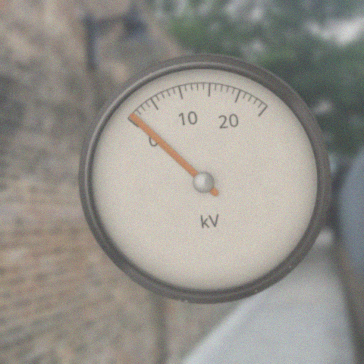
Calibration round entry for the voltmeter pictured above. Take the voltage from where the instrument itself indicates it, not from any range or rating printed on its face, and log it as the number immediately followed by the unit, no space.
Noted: 1kV
